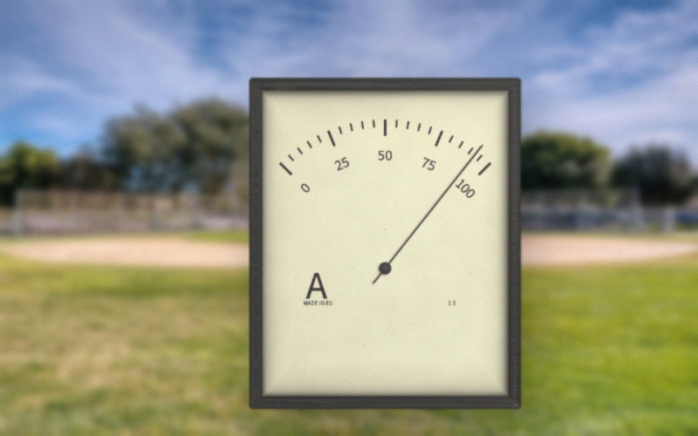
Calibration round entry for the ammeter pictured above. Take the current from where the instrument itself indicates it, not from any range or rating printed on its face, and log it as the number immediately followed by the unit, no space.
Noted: 92.5A
